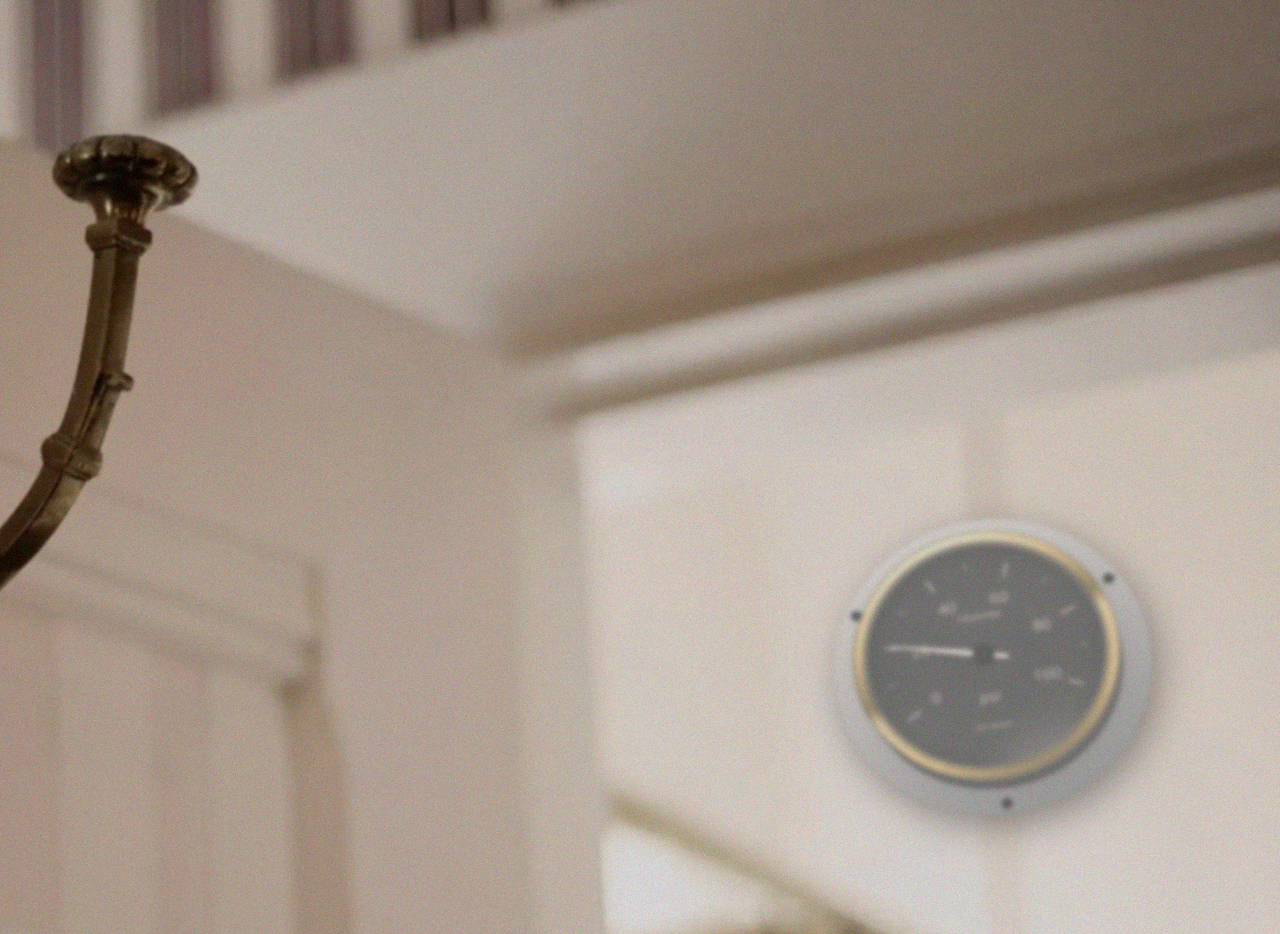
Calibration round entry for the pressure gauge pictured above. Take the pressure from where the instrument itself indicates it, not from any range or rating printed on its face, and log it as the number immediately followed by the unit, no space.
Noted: 20psi
